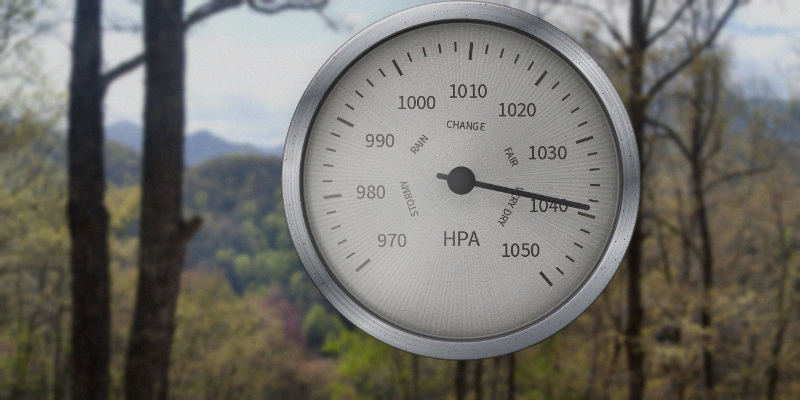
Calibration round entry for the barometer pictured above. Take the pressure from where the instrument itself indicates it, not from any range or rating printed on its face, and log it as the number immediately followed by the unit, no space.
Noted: 1039hPa
